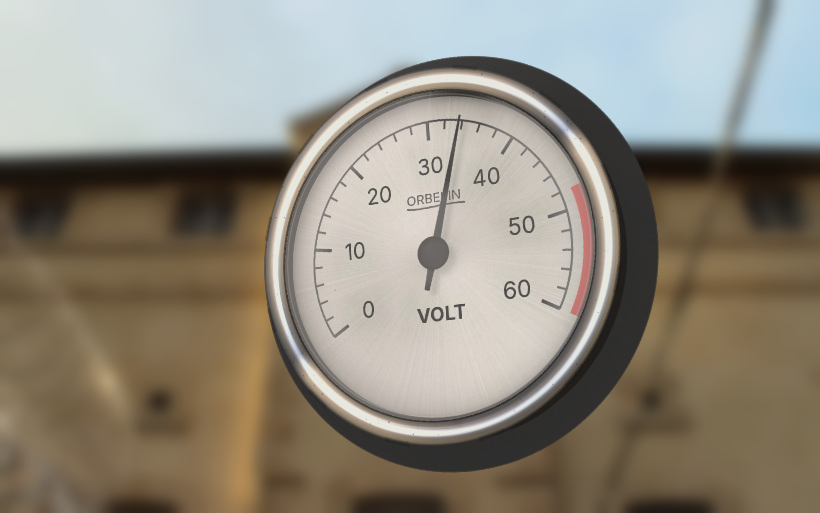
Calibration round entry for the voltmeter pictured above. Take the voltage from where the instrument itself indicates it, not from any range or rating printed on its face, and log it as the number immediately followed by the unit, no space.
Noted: 34V
